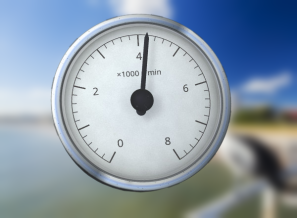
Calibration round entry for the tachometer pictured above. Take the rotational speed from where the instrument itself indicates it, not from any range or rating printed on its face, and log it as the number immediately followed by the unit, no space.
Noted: 4200rpm
